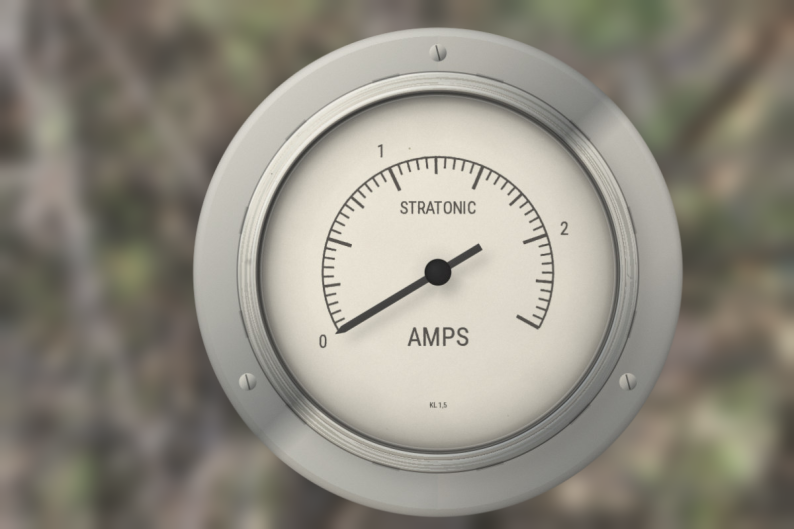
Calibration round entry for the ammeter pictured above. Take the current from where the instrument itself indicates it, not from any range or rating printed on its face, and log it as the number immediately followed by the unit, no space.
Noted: 0A
